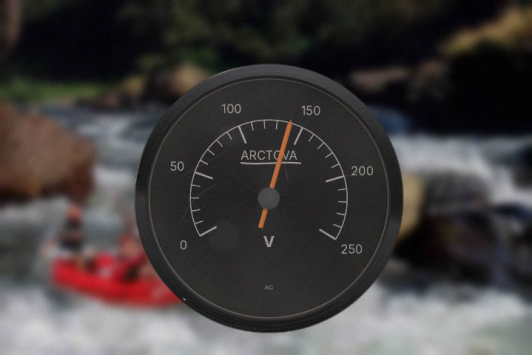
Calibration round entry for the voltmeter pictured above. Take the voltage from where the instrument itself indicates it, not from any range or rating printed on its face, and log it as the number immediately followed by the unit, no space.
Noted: 140V
